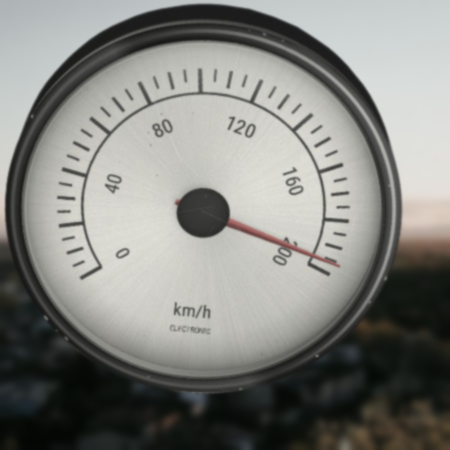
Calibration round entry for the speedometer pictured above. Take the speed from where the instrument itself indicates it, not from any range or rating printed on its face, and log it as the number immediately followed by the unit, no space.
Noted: 195km/h
